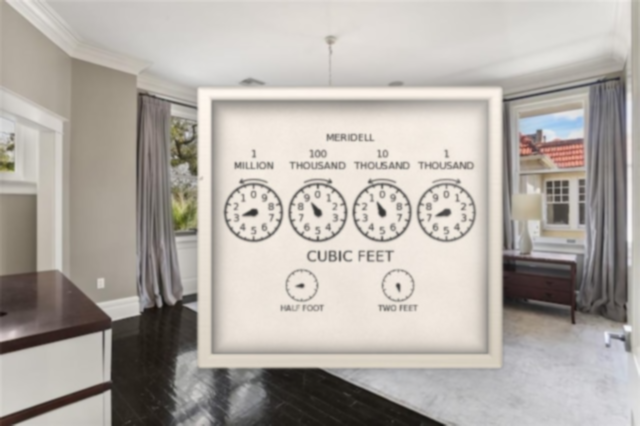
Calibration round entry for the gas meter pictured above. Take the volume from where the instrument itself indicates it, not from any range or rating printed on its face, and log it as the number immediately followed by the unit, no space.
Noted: 290700ft³
